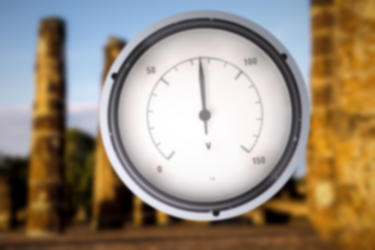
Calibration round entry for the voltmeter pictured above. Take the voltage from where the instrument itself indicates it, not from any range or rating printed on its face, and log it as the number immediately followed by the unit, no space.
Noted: 75V
